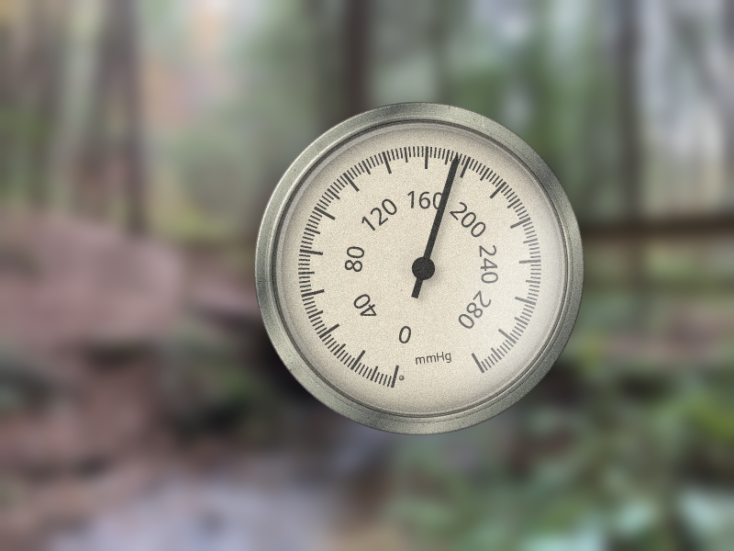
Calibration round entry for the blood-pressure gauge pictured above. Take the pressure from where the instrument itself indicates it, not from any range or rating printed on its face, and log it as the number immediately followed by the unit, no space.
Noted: 174mmHg
